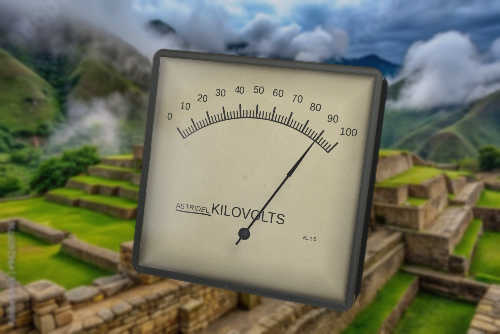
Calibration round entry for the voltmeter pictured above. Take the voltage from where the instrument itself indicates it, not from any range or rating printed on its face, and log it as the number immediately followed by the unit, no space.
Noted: 90kV
